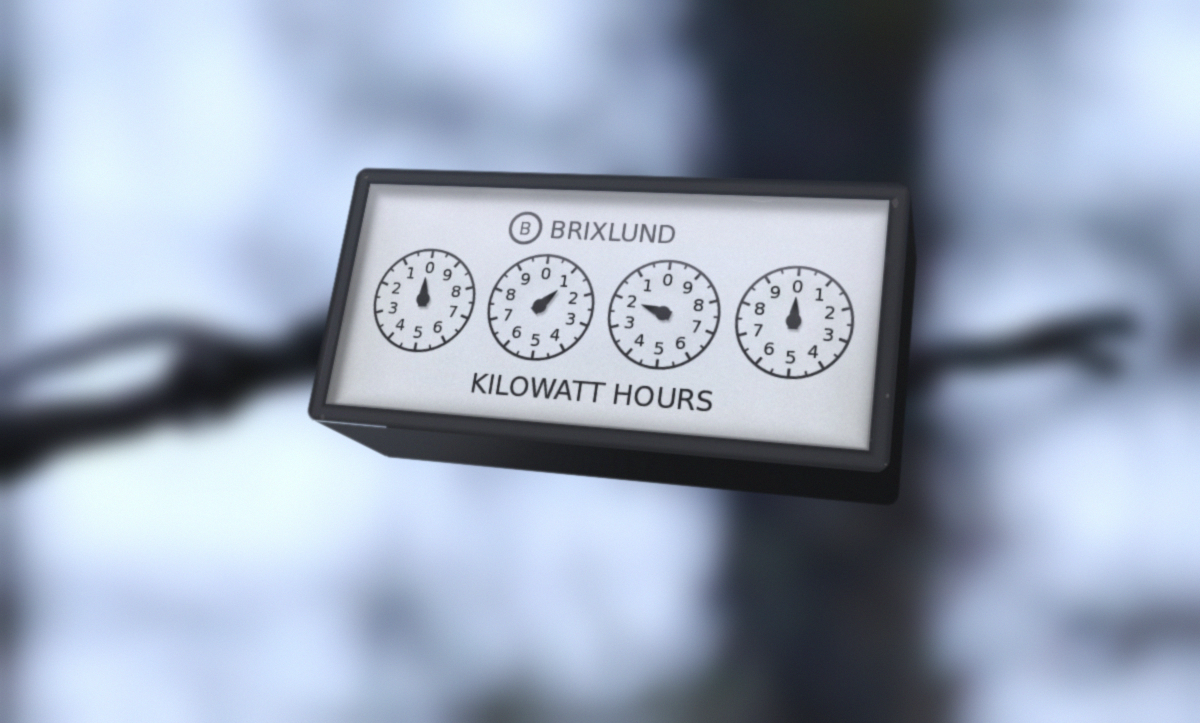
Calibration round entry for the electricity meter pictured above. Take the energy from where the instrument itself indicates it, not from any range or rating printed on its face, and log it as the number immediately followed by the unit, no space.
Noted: 120kWh
